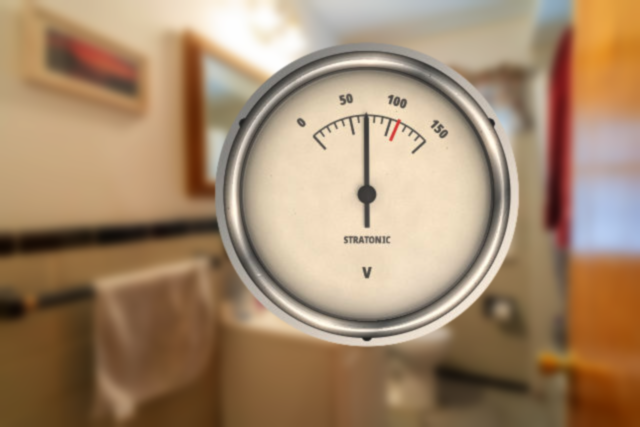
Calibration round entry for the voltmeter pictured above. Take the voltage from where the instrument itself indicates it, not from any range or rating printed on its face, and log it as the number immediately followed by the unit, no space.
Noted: 70V
